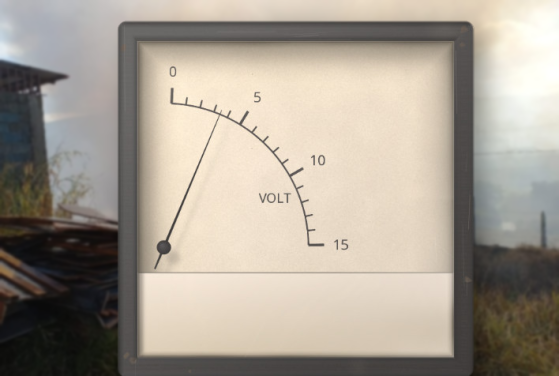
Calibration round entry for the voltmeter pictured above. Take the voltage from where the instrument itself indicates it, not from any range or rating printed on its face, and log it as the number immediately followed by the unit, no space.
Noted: 3.5V
